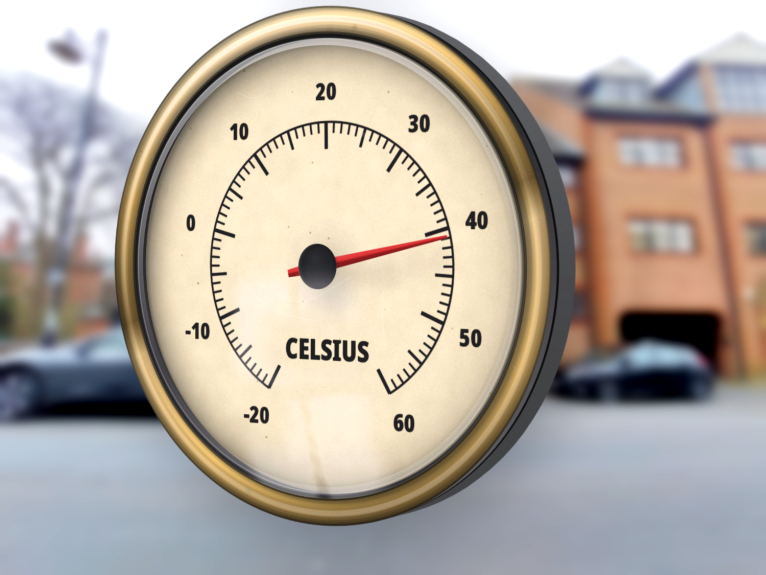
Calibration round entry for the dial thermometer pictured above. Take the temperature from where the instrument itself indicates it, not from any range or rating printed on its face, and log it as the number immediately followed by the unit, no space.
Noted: 41°C
